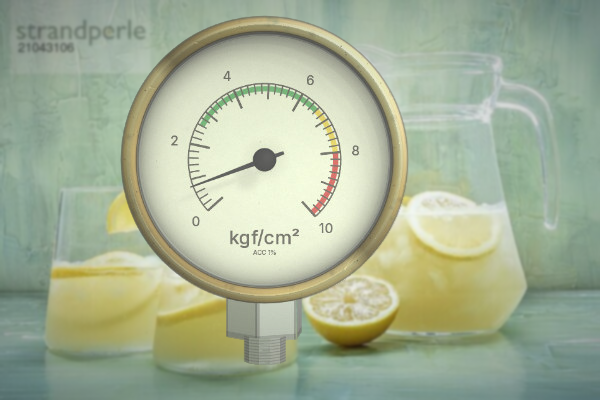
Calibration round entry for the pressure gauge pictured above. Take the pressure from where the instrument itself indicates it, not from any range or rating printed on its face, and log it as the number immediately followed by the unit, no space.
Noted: 0.8kg/cm²
